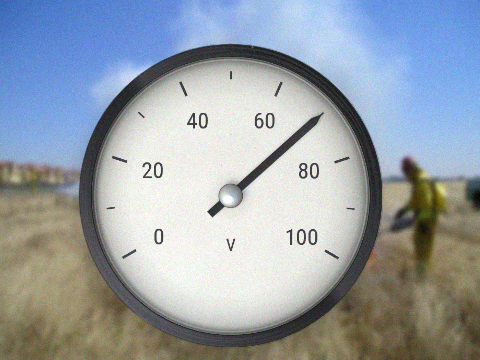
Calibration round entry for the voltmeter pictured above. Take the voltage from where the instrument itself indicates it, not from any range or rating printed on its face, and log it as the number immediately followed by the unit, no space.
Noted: 70V
